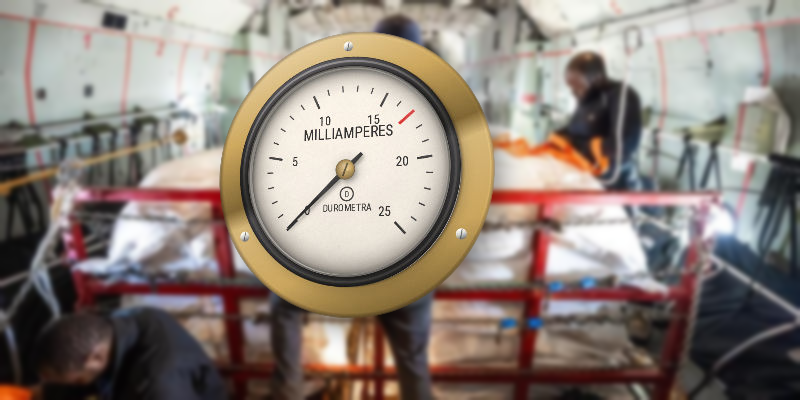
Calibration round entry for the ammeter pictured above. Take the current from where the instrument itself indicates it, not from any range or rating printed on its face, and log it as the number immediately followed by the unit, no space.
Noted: 0mA
